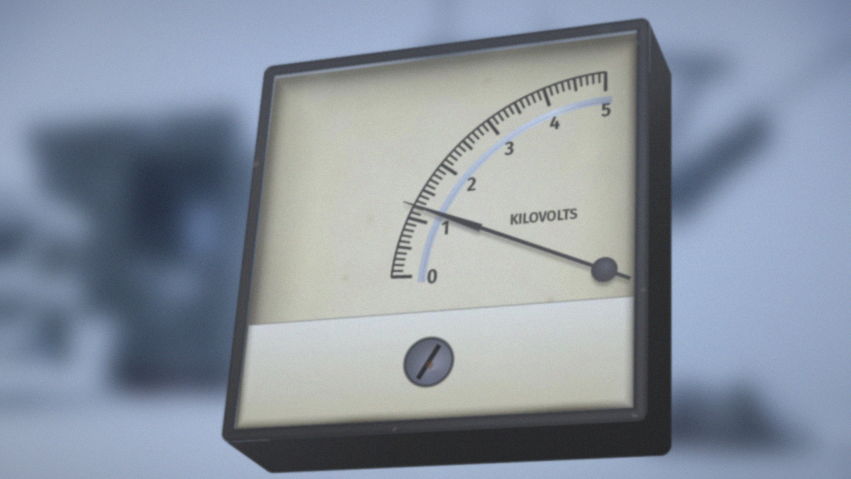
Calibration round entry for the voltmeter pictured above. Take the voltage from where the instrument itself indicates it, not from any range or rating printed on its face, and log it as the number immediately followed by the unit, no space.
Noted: 1.2kV
